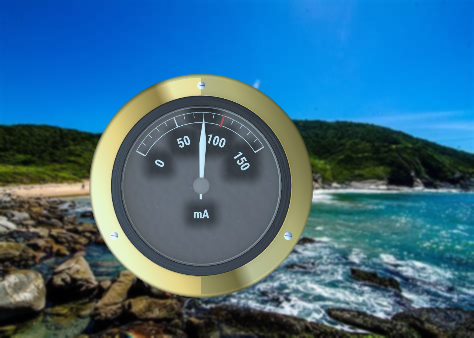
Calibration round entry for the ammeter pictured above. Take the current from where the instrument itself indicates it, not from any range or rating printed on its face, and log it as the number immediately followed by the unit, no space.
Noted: 80mA
